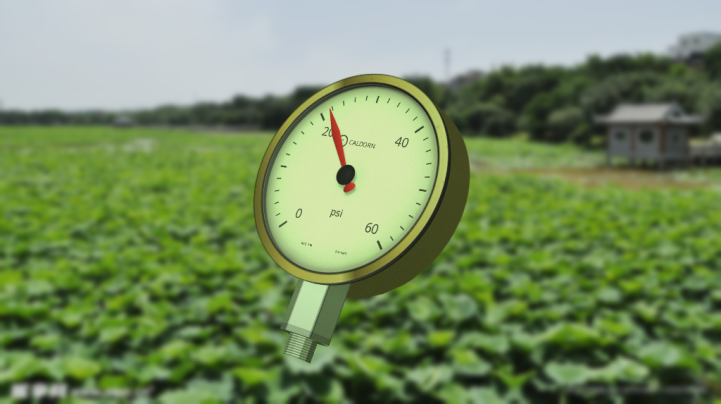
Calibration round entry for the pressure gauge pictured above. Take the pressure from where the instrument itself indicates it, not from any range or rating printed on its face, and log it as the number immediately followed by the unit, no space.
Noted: 22psi
